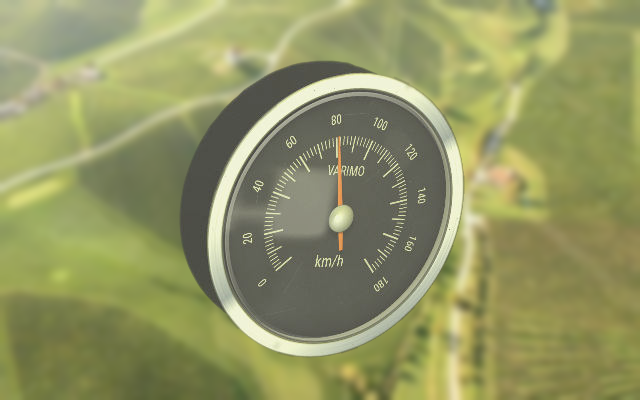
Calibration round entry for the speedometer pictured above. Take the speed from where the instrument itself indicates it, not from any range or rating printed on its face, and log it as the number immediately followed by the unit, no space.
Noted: 80km/h
